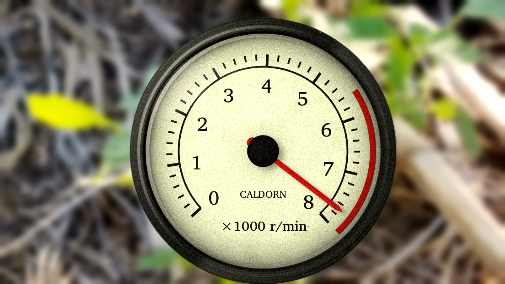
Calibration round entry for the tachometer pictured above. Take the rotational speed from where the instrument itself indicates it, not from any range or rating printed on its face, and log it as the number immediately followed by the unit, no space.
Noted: 7700rpm
